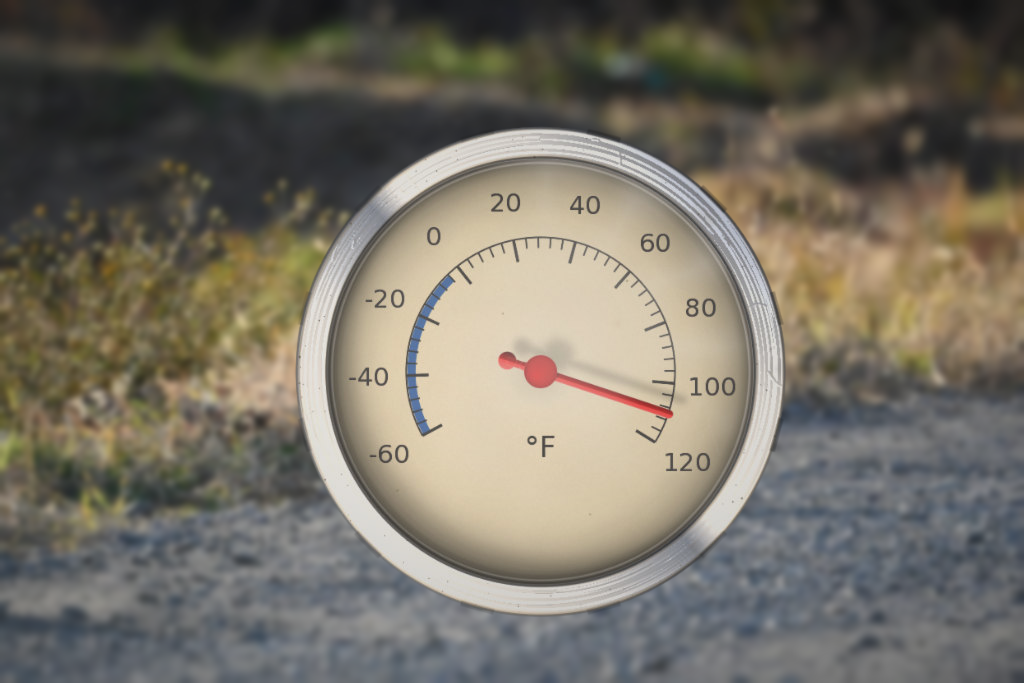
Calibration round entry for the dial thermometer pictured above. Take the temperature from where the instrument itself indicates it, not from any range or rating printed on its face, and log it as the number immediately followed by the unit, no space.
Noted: 110°F
